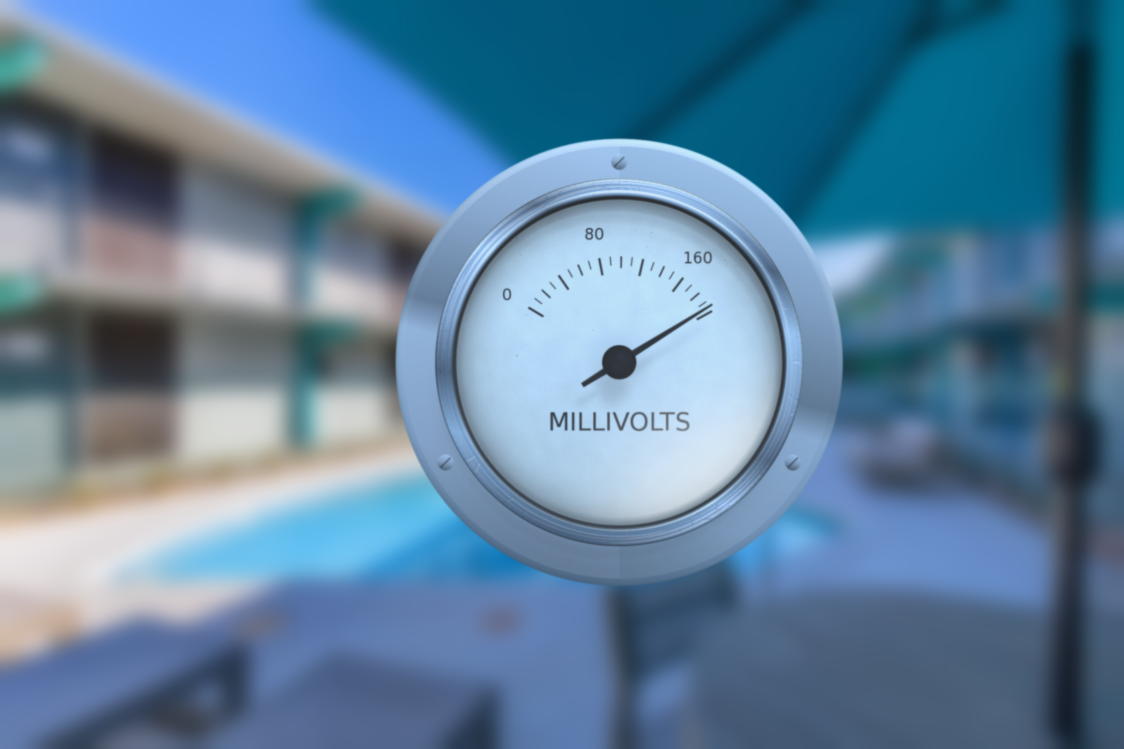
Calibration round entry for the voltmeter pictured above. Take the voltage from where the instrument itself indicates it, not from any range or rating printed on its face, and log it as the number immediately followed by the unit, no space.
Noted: 195mV
